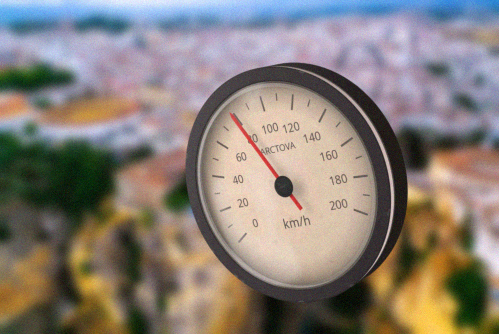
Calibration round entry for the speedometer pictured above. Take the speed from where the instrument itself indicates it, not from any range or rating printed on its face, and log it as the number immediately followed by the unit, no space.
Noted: 80km/h
